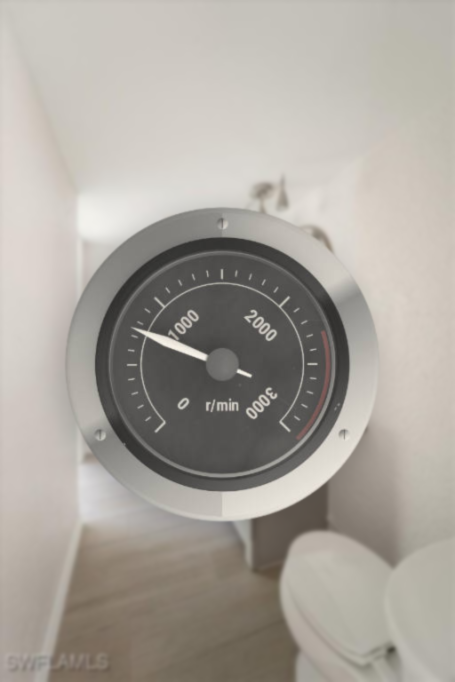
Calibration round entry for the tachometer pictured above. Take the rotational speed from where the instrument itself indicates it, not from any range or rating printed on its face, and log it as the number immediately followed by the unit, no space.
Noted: 750rpm
